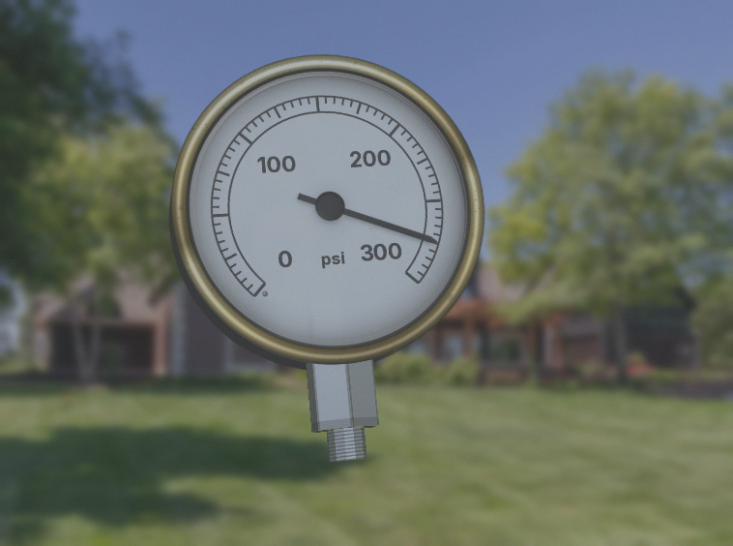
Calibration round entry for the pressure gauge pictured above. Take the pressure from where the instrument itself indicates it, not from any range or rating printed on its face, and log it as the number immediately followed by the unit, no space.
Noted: 275psi
